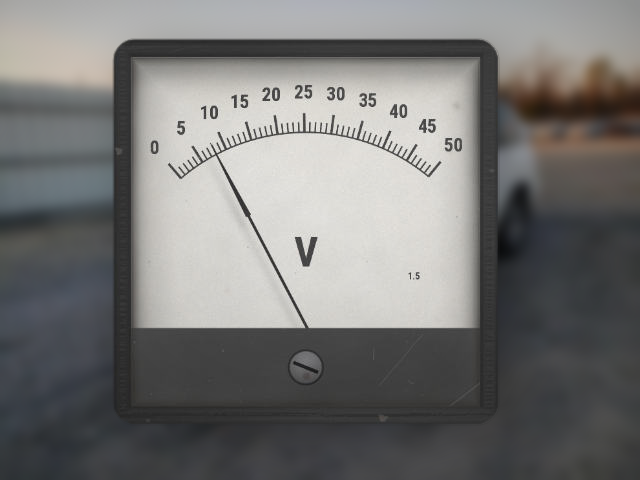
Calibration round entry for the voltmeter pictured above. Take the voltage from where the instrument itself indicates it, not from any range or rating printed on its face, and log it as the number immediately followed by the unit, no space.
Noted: 8V
